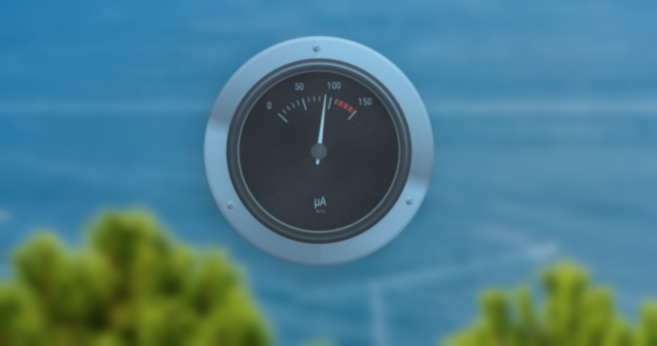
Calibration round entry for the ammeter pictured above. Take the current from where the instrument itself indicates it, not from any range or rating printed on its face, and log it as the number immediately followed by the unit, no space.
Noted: 90µA
